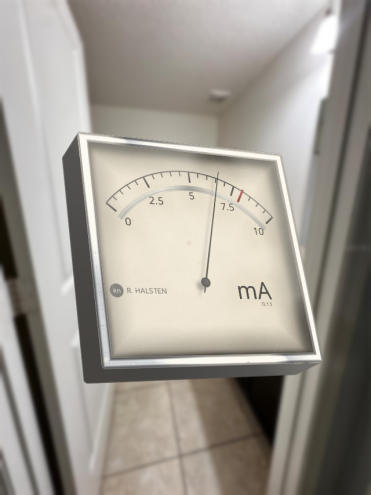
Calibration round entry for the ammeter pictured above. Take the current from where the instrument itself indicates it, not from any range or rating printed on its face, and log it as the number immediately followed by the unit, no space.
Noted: 6.5mA
